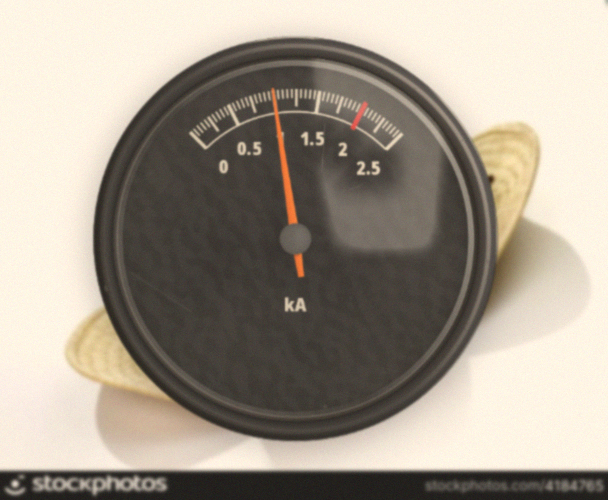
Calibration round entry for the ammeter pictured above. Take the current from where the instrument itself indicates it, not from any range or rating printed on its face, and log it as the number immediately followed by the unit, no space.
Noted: 1kA
